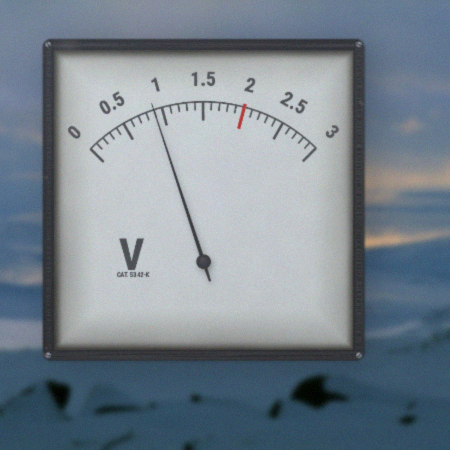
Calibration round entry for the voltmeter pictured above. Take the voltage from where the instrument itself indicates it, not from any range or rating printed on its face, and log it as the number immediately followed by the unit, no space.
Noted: 0.9V
